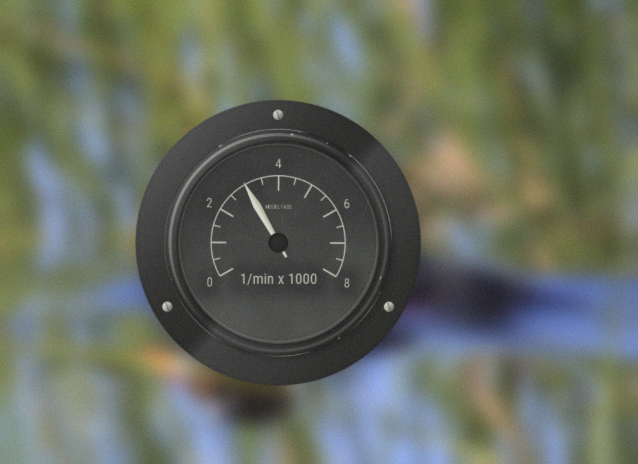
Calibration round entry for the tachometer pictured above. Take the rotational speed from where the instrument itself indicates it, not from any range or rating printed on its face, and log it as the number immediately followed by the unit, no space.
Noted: 3000rpm
